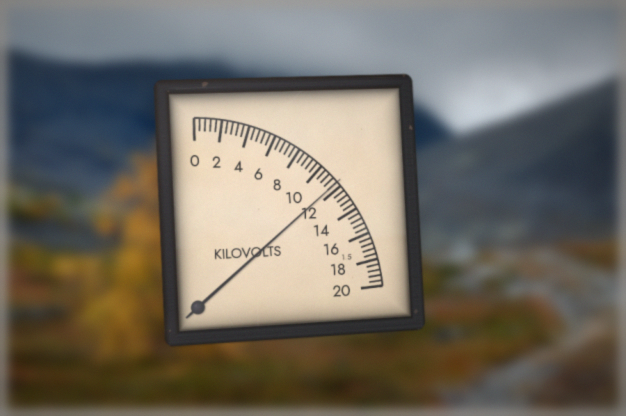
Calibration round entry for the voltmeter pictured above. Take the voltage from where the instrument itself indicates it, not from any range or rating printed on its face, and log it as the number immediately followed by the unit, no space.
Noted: 11.6kV
